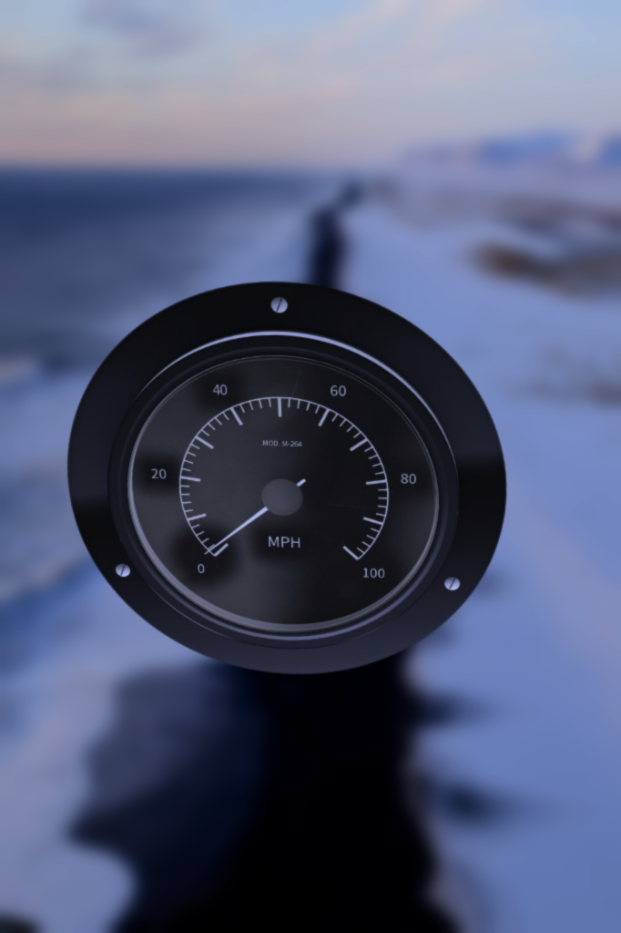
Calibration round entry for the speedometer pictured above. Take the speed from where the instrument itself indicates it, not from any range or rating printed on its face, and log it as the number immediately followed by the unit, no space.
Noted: 2mph
